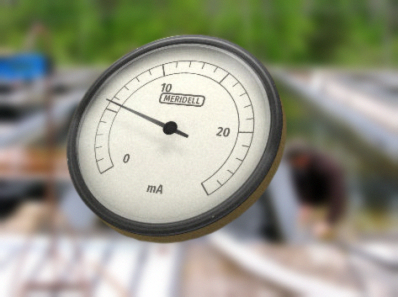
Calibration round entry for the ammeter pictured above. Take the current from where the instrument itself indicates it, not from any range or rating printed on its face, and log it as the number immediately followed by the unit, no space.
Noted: 5.5mA
